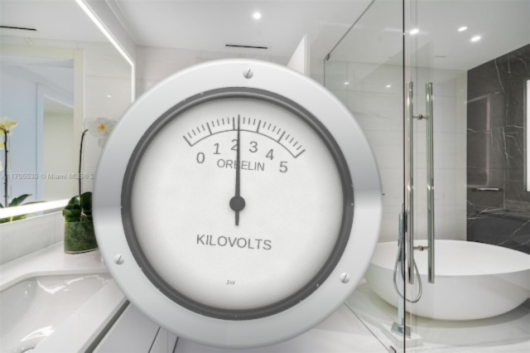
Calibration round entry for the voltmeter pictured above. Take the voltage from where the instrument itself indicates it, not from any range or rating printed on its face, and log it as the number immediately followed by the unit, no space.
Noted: 2.2kV
